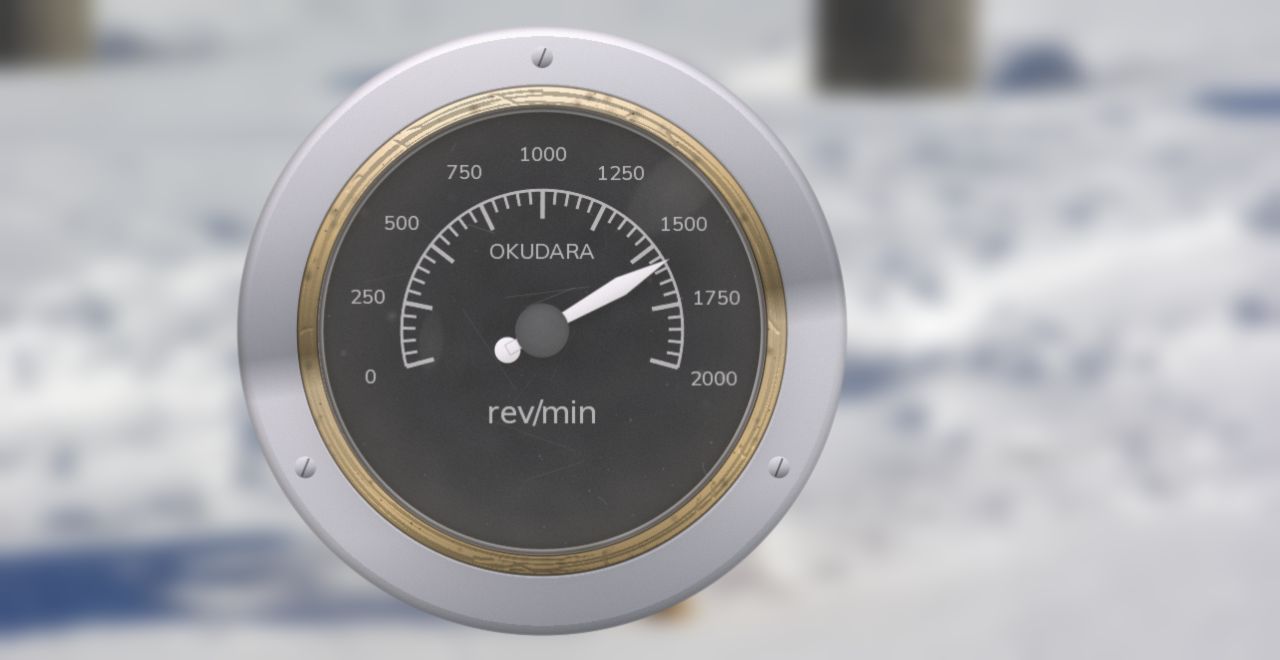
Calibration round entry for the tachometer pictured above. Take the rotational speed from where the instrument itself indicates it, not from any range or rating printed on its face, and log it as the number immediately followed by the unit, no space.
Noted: 1575rpm
